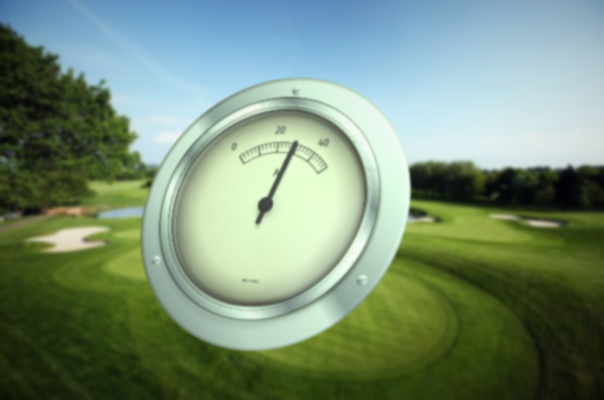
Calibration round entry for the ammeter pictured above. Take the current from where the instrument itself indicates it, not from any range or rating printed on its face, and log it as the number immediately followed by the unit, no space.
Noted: 30A
